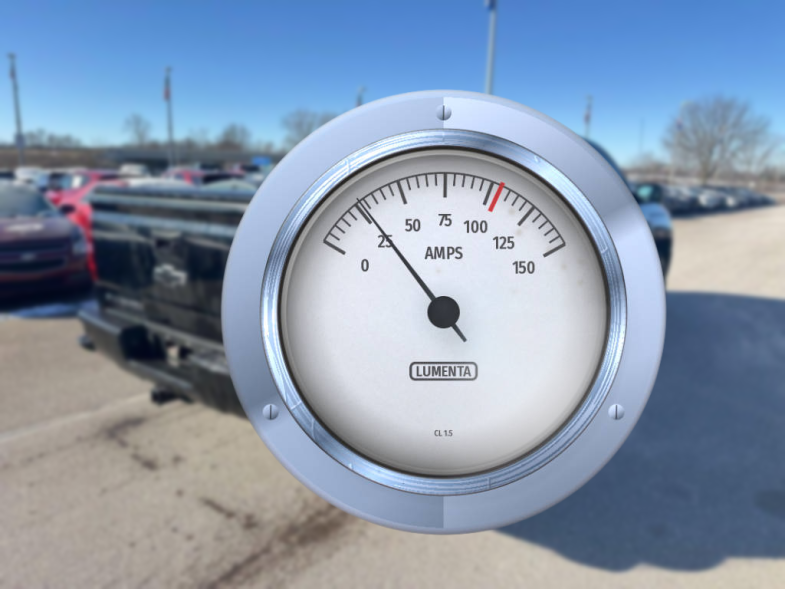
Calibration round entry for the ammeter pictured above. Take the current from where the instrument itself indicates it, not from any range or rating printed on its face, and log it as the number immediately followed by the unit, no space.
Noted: 27.5A
